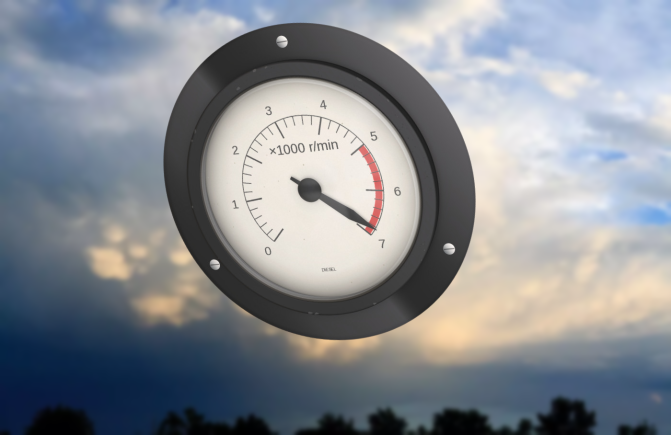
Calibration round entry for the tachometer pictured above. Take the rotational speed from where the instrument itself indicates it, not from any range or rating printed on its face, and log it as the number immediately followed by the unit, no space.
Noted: 6800rpm
